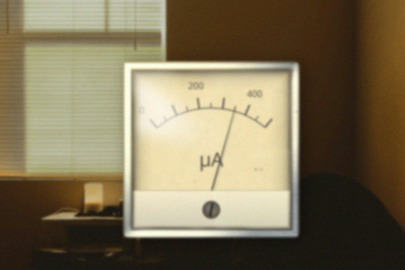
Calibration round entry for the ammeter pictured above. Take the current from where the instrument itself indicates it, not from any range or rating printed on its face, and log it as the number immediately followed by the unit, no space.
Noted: 350µA
